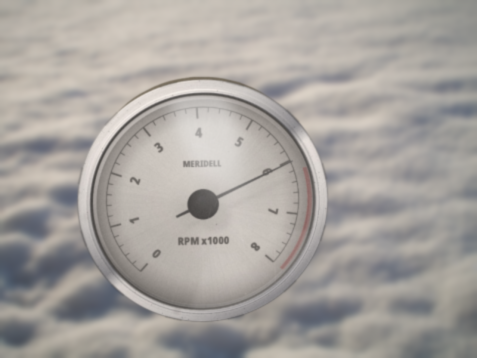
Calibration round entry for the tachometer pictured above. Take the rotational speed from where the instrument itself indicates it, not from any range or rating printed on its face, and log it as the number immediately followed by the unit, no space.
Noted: 6000rpm
